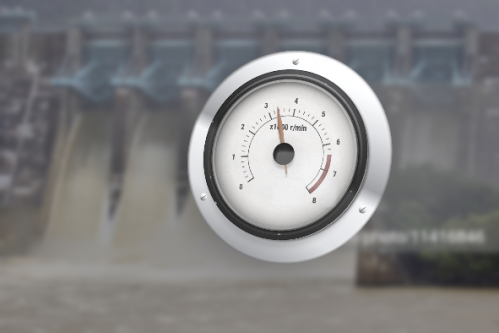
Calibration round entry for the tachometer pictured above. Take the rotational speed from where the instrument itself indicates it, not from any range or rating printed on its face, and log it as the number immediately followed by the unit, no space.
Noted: 3400rpm
